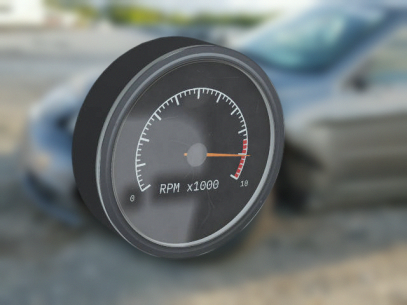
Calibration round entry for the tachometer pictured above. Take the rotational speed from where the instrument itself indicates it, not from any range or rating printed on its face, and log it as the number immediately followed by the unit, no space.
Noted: 9000rpm
